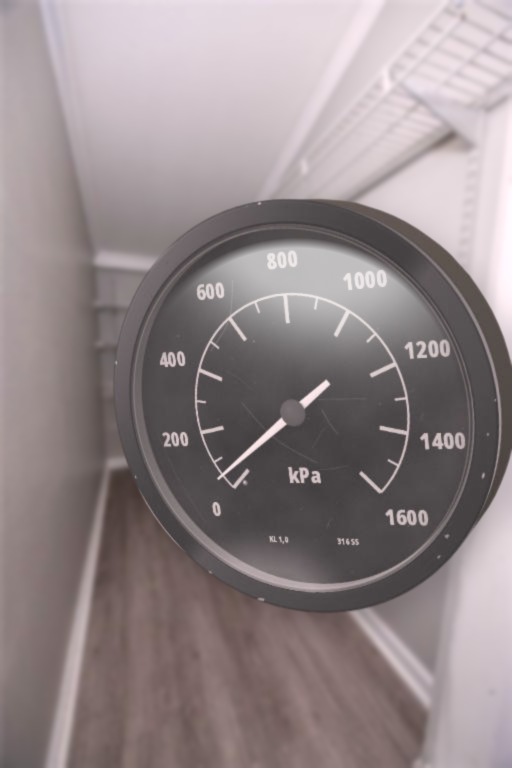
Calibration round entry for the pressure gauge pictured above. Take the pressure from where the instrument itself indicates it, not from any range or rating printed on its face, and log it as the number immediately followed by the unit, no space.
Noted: 50kPa
